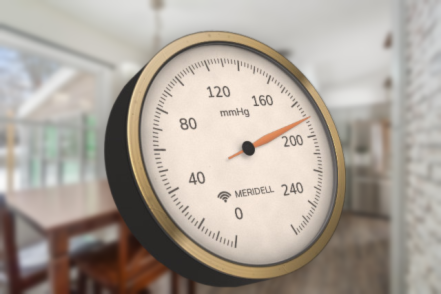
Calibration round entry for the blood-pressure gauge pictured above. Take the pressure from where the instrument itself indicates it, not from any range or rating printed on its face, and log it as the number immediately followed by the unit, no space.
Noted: 190mmHg
